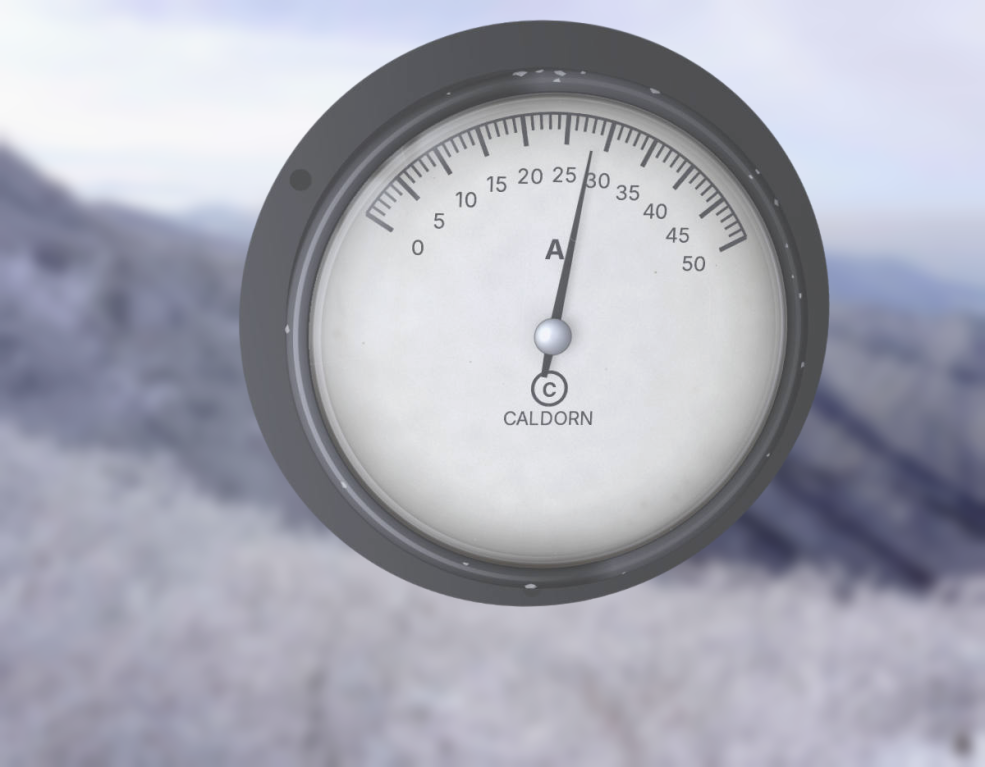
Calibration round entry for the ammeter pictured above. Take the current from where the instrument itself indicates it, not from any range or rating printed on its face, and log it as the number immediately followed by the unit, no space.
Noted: 28A
